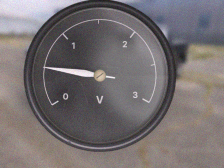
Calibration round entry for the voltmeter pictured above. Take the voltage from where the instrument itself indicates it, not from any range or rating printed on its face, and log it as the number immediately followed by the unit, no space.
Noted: 0.5V
